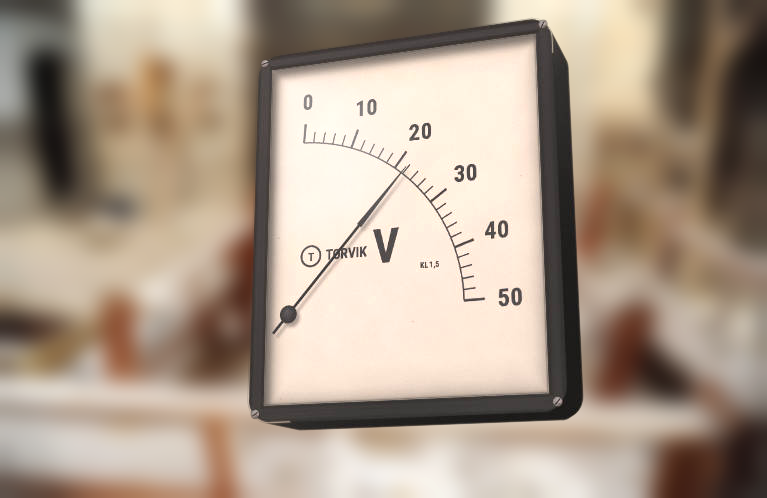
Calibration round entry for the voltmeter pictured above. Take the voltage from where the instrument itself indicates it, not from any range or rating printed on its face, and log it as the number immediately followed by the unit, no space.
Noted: 22V
